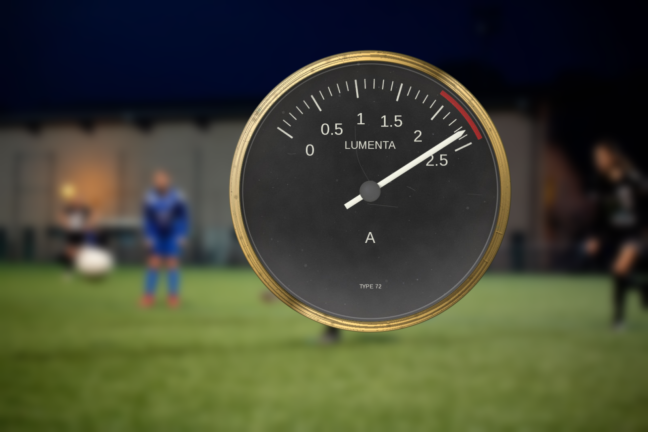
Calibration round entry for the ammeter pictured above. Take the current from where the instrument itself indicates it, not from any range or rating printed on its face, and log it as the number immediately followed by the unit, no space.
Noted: 2.35A
